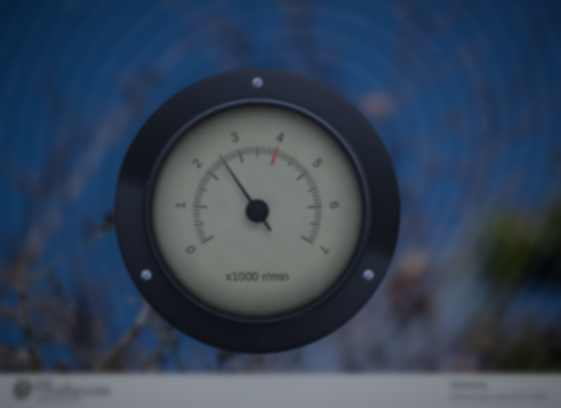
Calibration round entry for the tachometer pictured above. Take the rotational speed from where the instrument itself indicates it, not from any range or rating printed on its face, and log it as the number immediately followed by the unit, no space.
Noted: 2500rpm
